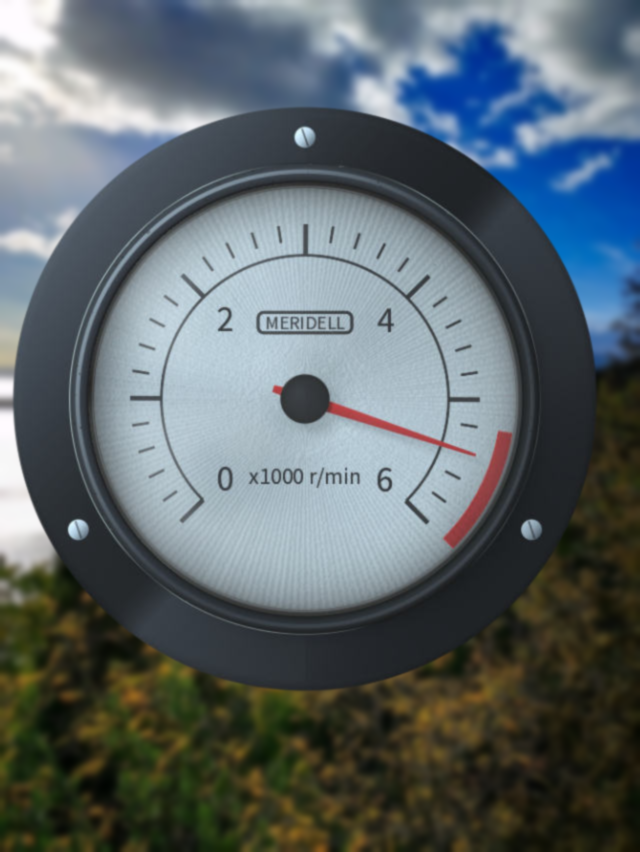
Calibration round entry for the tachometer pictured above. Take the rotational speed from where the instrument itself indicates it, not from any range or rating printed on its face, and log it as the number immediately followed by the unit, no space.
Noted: 5400rpm
